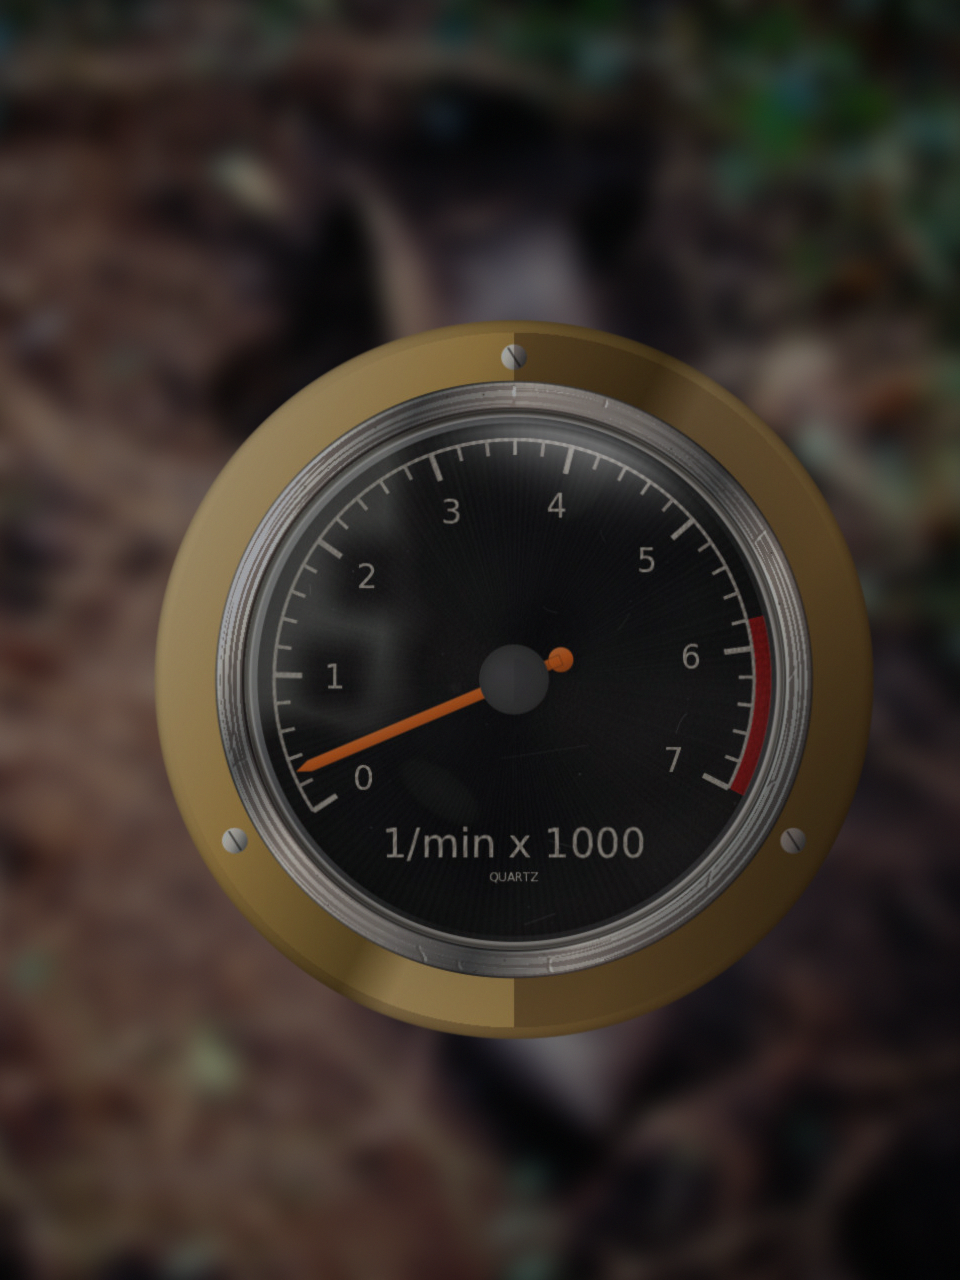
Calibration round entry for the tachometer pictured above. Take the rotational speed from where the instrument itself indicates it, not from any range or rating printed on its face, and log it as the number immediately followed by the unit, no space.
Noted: 300rpm
